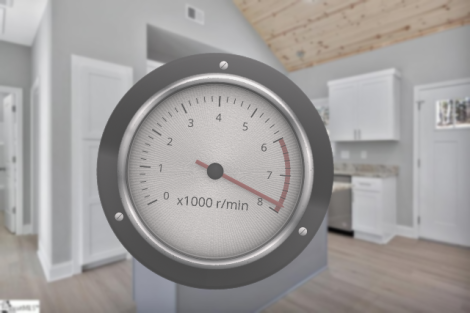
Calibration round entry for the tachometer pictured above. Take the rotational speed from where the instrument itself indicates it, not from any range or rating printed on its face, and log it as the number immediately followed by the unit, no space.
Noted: 7800rpm
